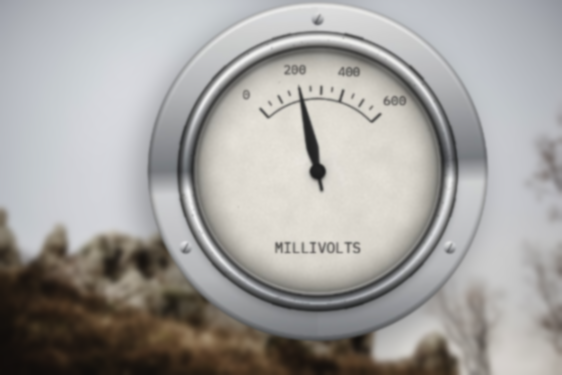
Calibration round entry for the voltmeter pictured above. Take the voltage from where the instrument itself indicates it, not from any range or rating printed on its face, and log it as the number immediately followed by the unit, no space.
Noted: 200mV
